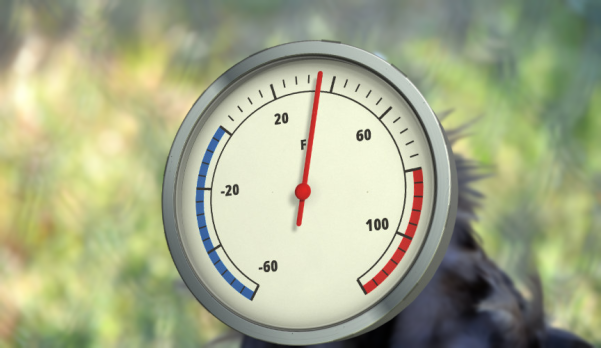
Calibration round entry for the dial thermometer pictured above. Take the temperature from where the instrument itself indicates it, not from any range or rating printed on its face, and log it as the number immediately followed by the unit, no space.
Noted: 36°F
